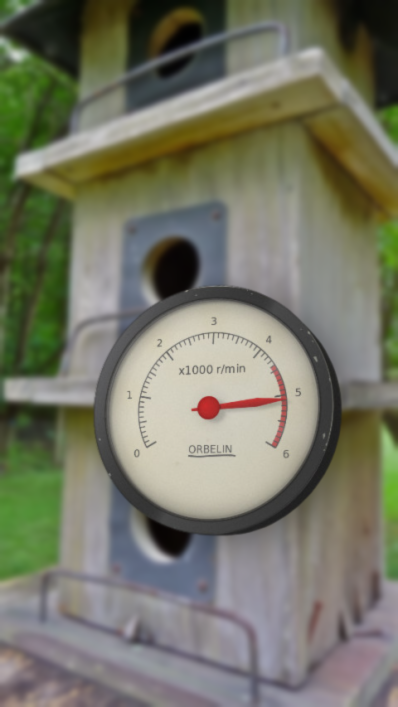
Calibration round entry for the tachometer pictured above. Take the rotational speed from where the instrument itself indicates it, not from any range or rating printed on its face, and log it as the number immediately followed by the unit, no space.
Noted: 5100rpm
